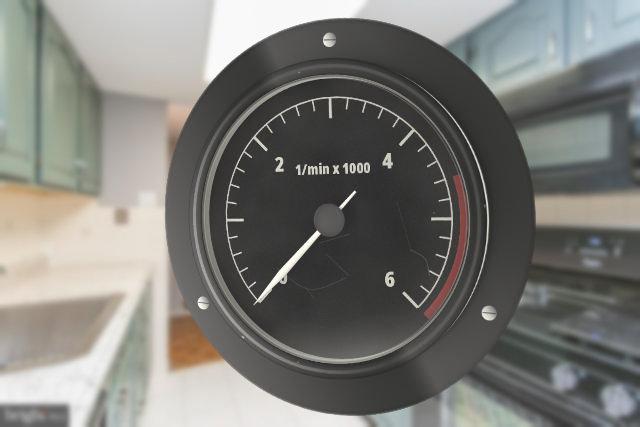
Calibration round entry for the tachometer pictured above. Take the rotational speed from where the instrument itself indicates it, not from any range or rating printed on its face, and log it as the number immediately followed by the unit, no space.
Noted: 0rpm
